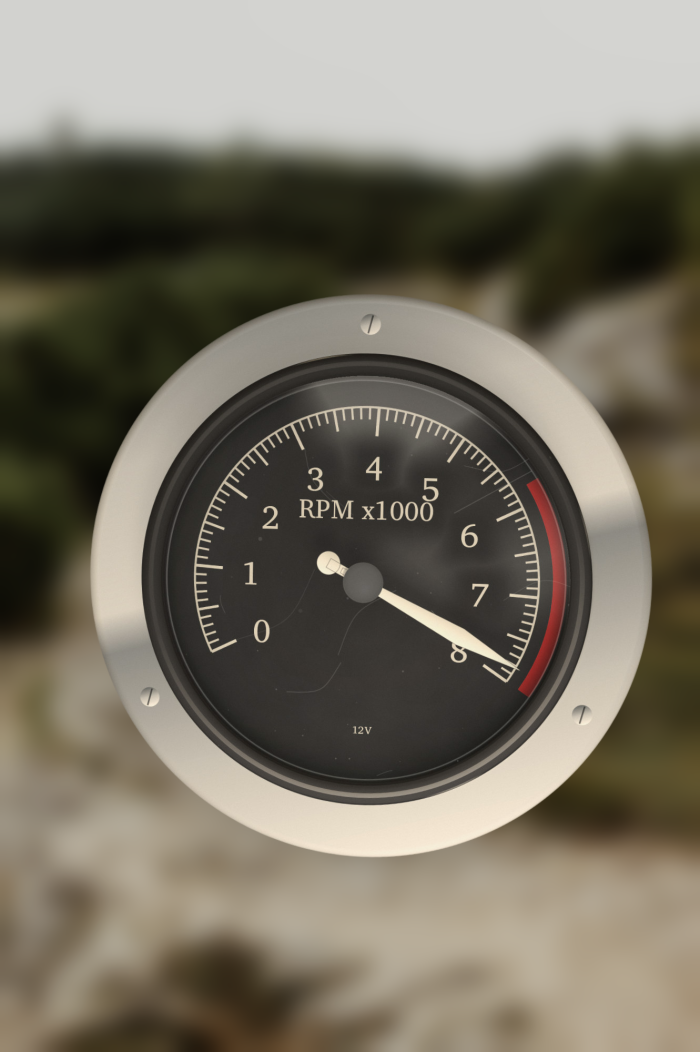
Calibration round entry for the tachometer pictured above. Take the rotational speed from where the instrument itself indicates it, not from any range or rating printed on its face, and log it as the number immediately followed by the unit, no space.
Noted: 7800rpm
